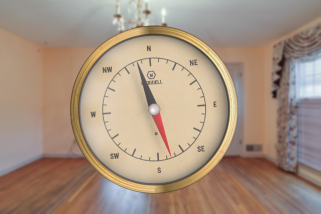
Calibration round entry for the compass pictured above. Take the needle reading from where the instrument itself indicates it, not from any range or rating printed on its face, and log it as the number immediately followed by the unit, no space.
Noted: 165°
